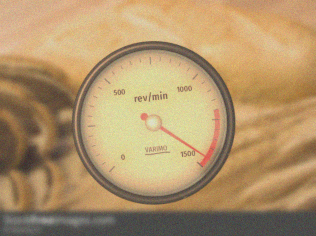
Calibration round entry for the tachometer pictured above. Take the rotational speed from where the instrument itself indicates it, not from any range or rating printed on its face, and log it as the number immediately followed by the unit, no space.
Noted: 1450rpm
